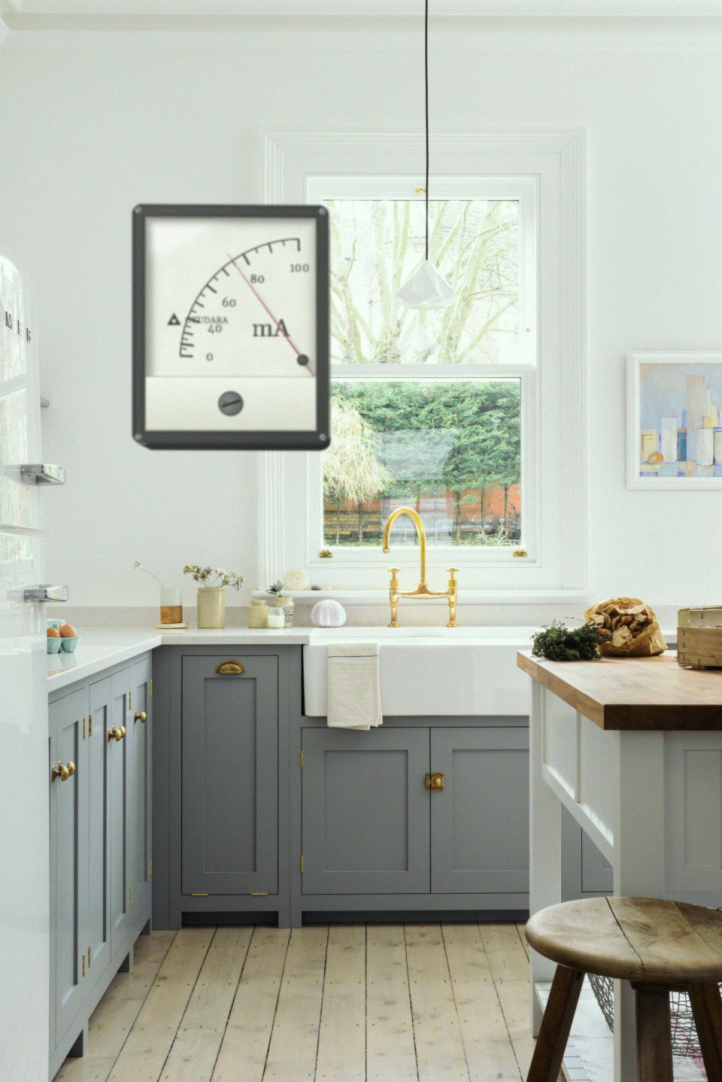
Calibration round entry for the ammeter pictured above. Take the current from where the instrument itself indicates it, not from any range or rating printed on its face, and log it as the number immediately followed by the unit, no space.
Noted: 75mA
